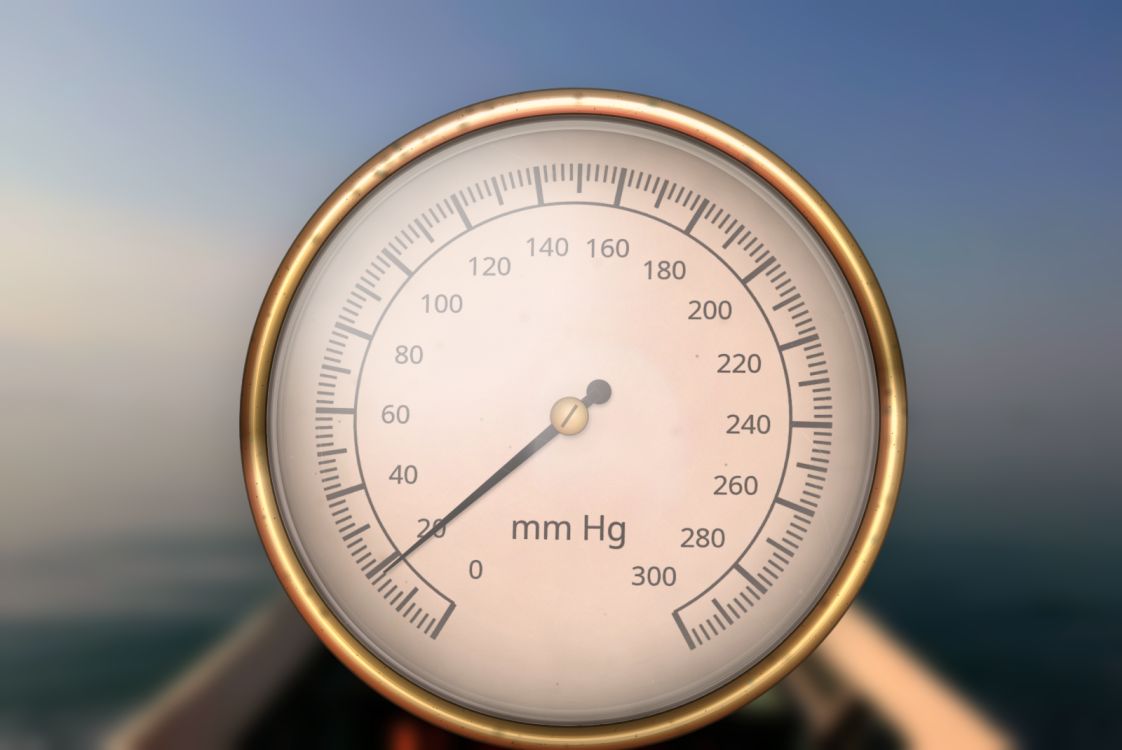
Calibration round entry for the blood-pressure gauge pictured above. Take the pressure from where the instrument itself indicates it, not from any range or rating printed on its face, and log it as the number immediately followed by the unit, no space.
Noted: 18mmHg
